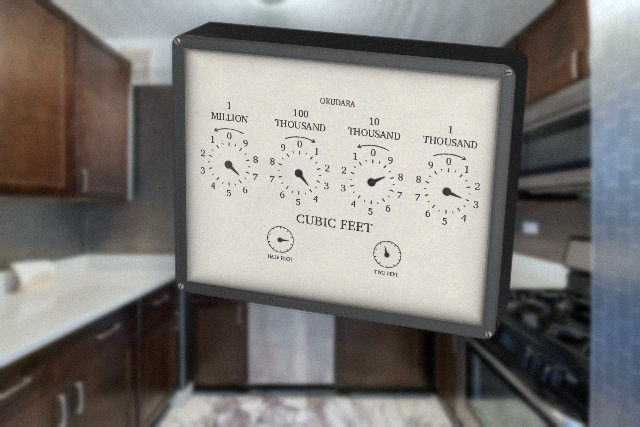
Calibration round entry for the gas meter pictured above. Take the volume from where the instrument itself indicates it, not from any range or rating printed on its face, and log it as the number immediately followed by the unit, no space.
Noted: 638300ft³
